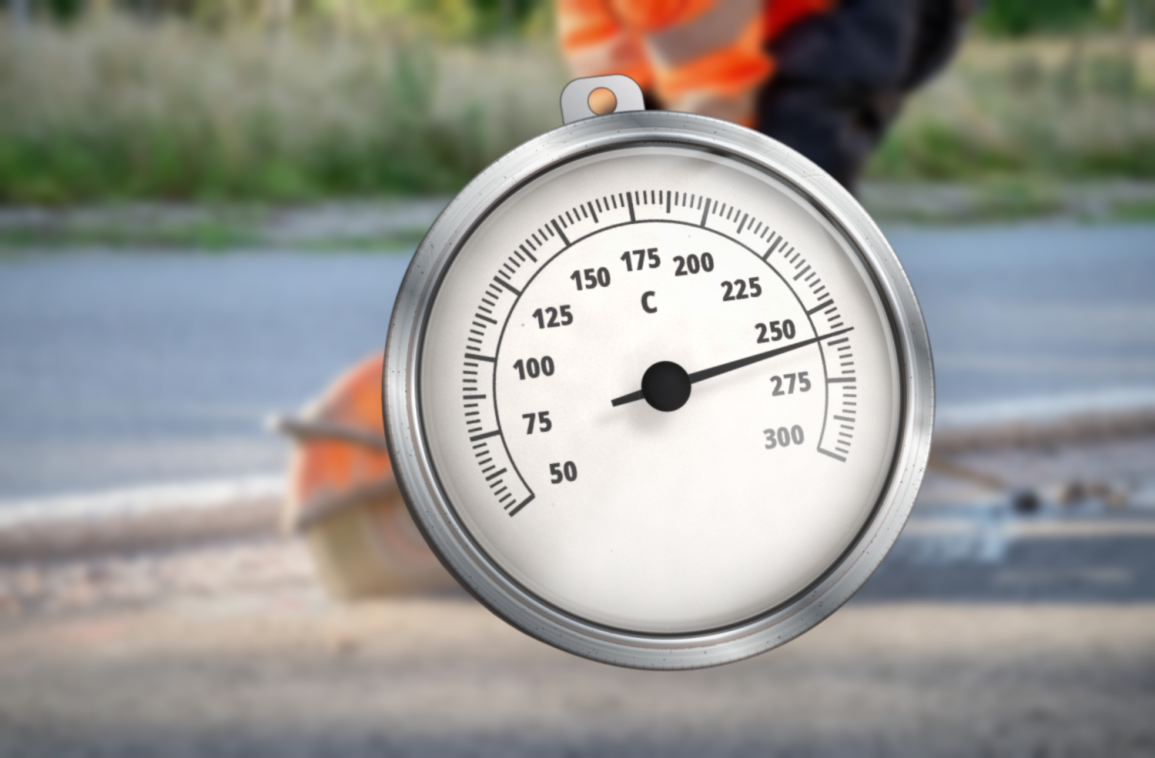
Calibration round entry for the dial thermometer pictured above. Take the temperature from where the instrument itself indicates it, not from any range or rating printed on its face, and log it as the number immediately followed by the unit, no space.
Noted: 260°C
